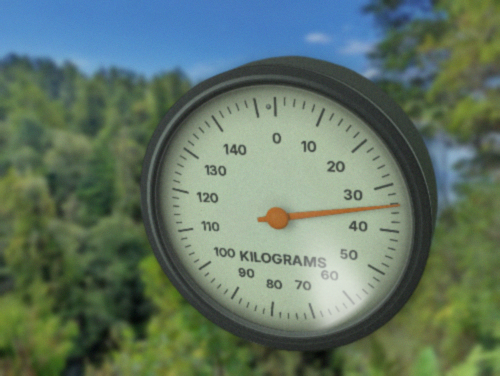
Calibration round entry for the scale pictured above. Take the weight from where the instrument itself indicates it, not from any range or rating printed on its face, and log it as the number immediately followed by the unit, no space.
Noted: 34kg
